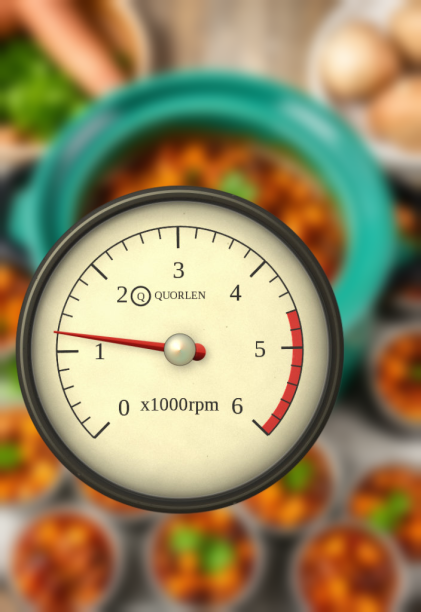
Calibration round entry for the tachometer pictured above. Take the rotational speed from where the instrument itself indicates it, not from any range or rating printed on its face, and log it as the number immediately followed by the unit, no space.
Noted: 1200rpm
